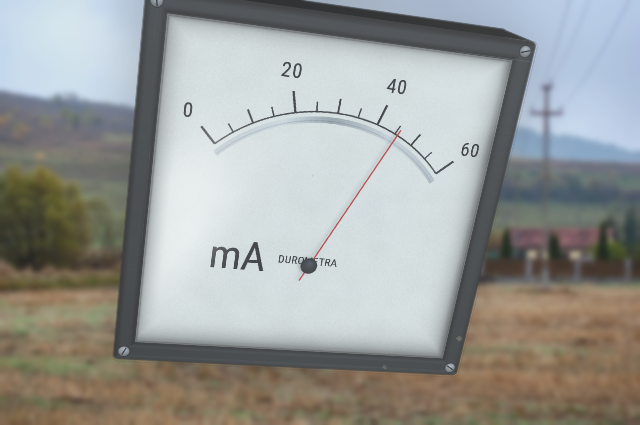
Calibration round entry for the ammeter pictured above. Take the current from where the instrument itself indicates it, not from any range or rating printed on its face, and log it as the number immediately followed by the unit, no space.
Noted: 45mA
